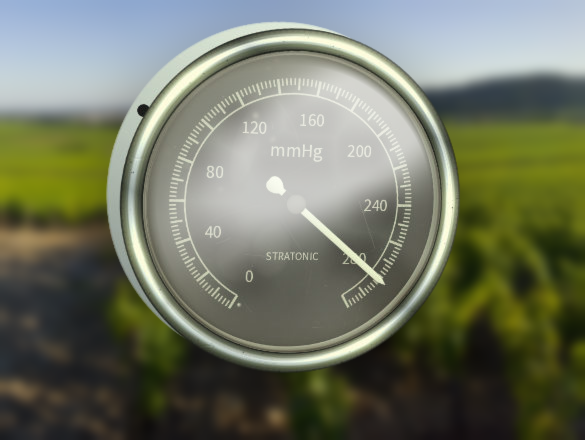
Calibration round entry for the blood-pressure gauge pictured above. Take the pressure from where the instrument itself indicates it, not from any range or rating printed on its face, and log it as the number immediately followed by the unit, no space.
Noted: 280mmHg
